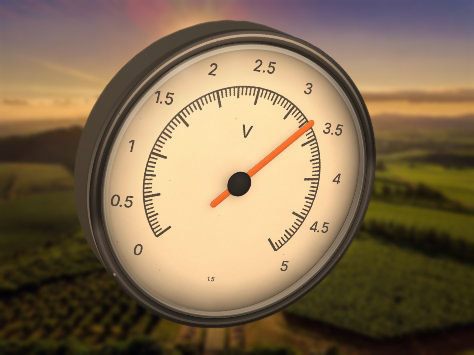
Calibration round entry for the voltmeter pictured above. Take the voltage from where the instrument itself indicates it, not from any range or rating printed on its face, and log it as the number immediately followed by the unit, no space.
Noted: 3.25V
